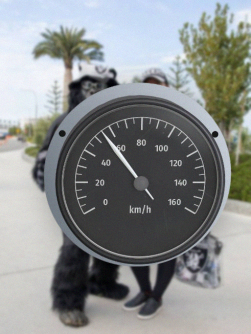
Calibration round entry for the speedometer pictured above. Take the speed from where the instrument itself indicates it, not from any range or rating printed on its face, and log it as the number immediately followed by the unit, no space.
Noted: 55km/h
